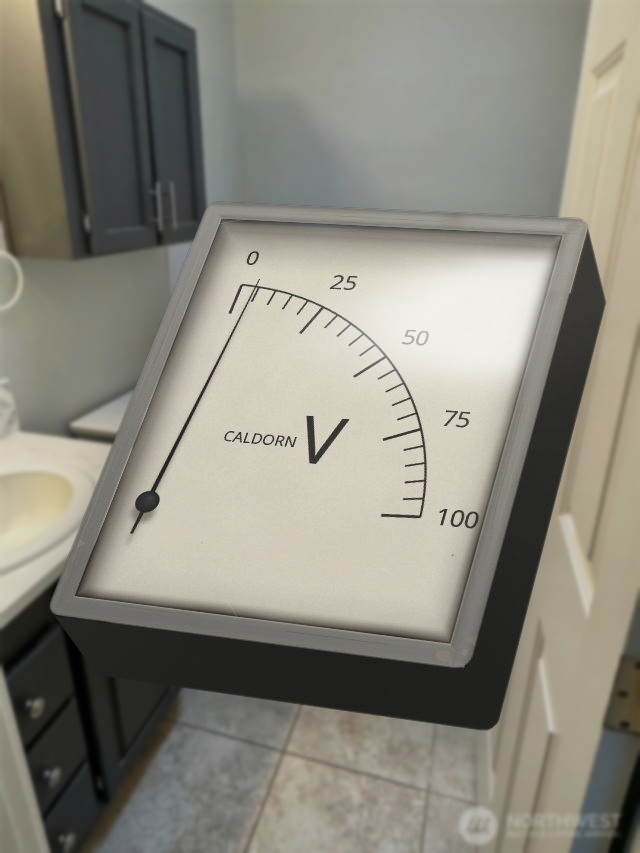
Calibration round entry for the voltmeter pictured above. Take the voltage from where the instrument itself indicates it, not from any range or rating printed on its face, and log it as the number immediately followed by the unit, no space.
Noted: 5V
